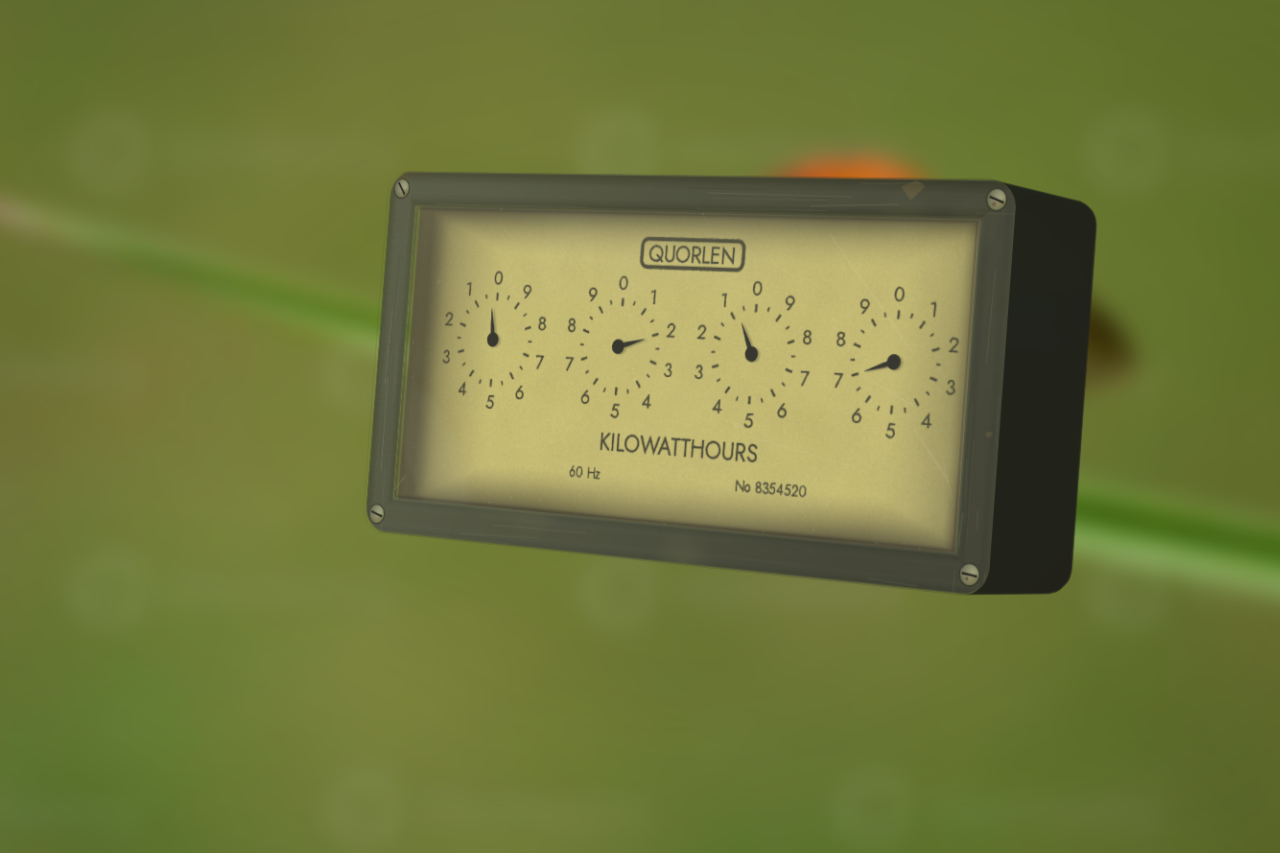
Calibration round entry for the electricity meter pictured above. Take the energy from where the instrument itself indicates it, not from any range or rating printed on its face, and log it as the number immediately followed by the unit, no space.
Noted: 207kWh
